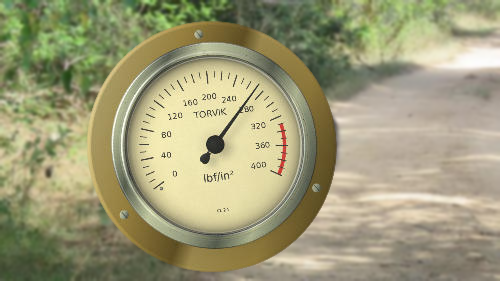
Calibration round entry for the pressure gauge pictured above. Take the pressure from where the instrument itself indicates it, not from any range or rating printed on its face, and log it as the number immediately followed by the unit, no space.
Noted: 270psi
